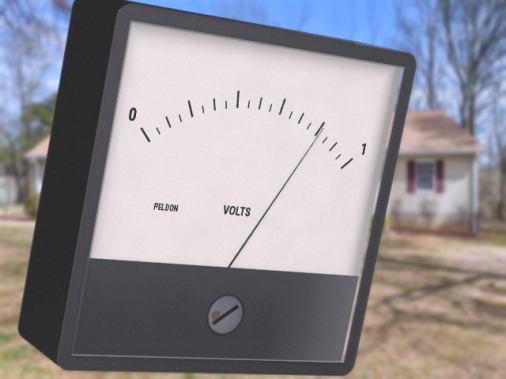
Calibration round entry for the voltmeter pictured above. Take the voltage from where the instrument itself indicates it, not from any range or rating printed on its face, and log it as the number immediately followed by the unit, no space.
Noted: 0.8V
